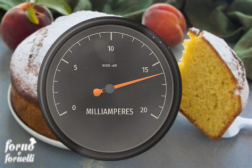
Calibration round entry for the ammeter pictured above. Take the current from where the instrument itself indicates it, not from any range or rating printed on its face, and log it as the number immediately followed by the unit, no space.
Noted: 16mA
